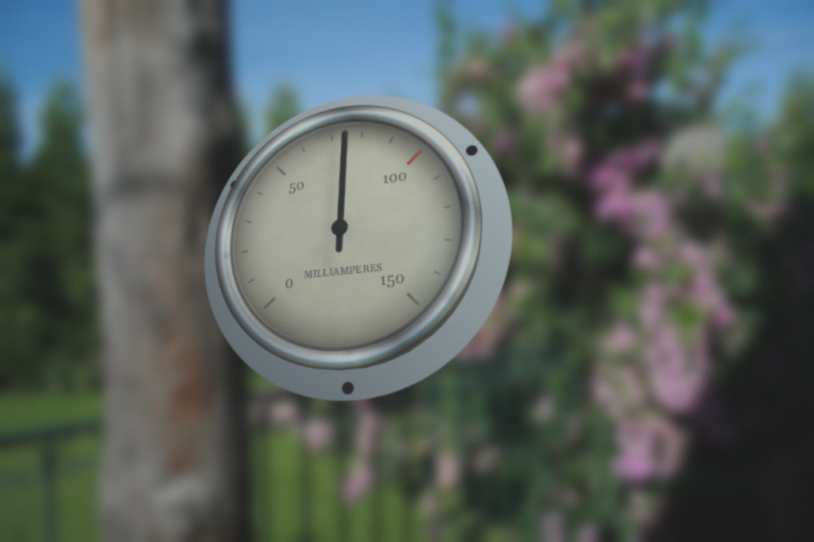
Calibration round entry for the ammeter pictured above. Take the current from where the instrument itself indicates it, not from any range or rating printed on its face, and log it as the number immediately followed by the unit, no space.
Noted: 75mA
